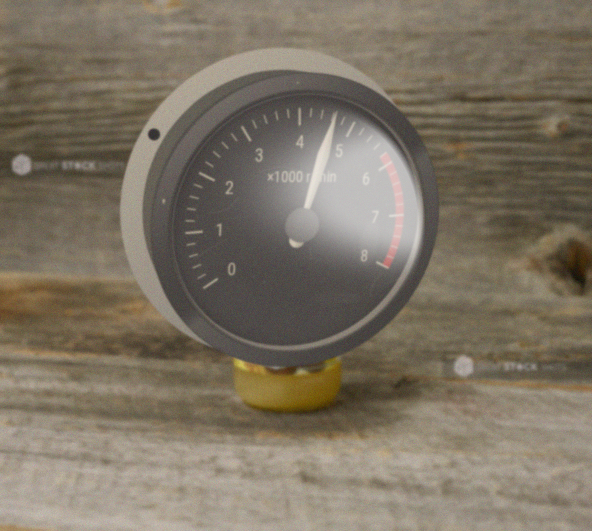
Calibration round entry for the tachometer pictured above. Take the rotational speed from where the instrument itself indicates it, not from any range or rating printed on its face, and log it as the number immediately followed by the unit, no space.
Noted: 4600rpm
